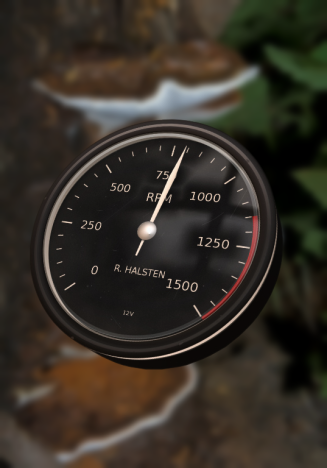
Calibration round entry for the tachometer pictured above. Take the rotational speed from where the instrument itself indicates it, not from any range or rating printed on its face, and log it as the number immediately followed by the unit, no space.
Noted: 800rpm
